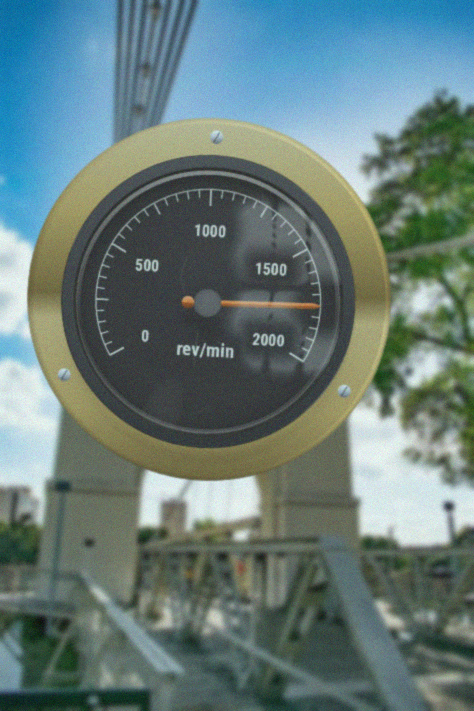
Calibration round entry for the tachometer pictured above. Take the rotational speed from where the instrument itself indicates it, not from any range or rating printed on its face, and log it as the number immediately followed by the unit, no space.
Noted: 1750rpm
